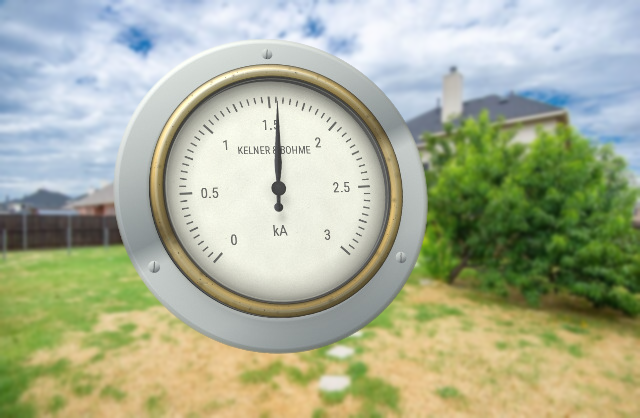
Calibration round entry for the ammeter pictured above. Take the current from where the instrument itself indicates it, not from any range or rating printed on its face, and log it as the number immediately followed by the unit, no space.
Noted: 1.55kA
